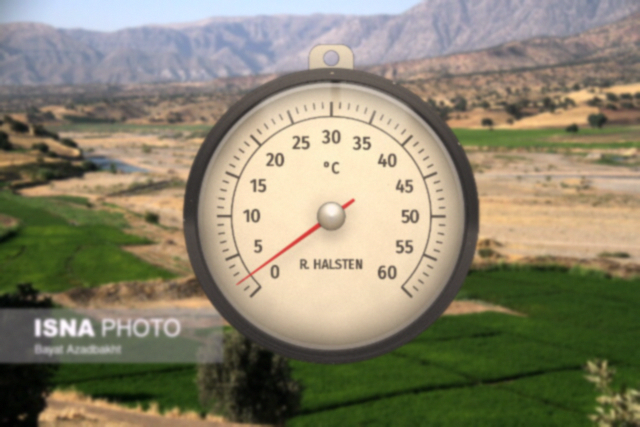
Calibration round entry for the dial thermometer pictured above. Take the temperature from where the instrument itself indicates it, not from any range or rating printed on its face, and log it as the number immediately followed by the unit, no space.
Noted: 2°C
